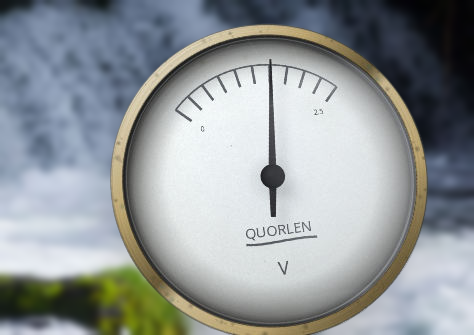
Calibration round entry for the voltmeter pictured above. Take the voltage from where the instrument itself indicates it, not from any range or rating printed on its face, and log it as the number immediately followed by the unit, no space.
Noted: 1.5V
